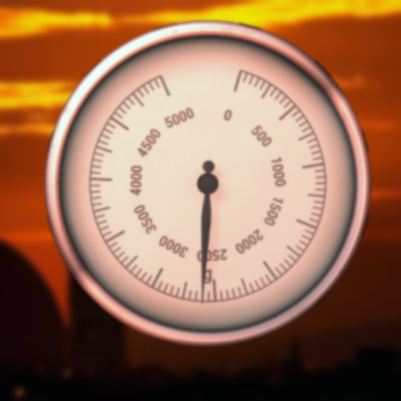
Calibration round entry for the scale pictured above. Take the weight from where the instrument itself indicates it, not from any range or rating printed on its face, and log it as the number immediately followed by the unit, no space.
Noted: 2600g
